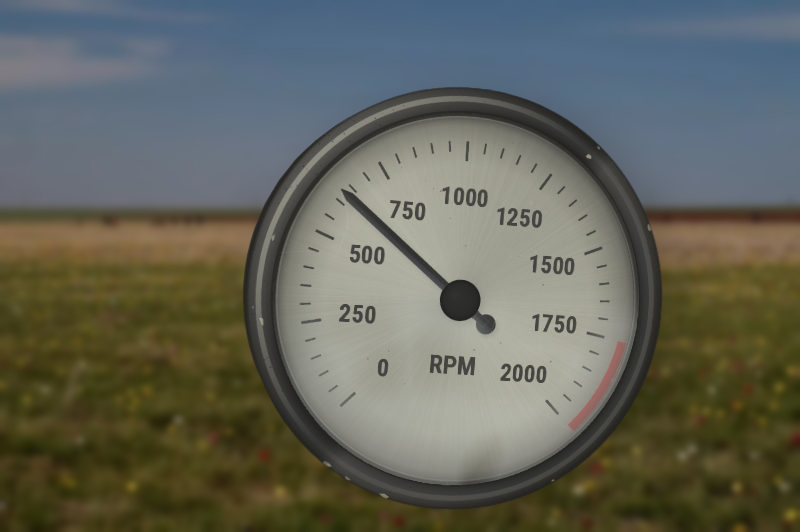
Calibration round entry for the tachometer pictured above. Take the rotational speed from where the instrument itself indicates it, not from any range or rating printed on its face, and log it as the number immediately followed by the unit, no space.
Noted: 625rpm
